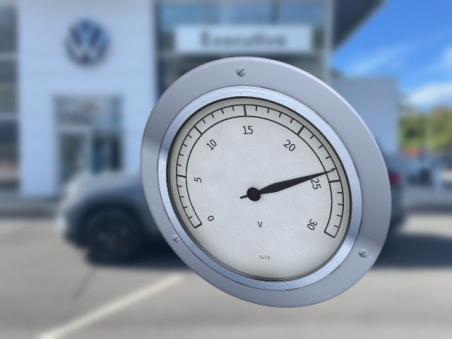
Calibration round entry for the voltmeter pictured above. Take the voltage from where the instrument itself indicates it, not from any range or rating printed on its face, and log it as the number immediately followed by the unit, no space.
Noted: 24V
